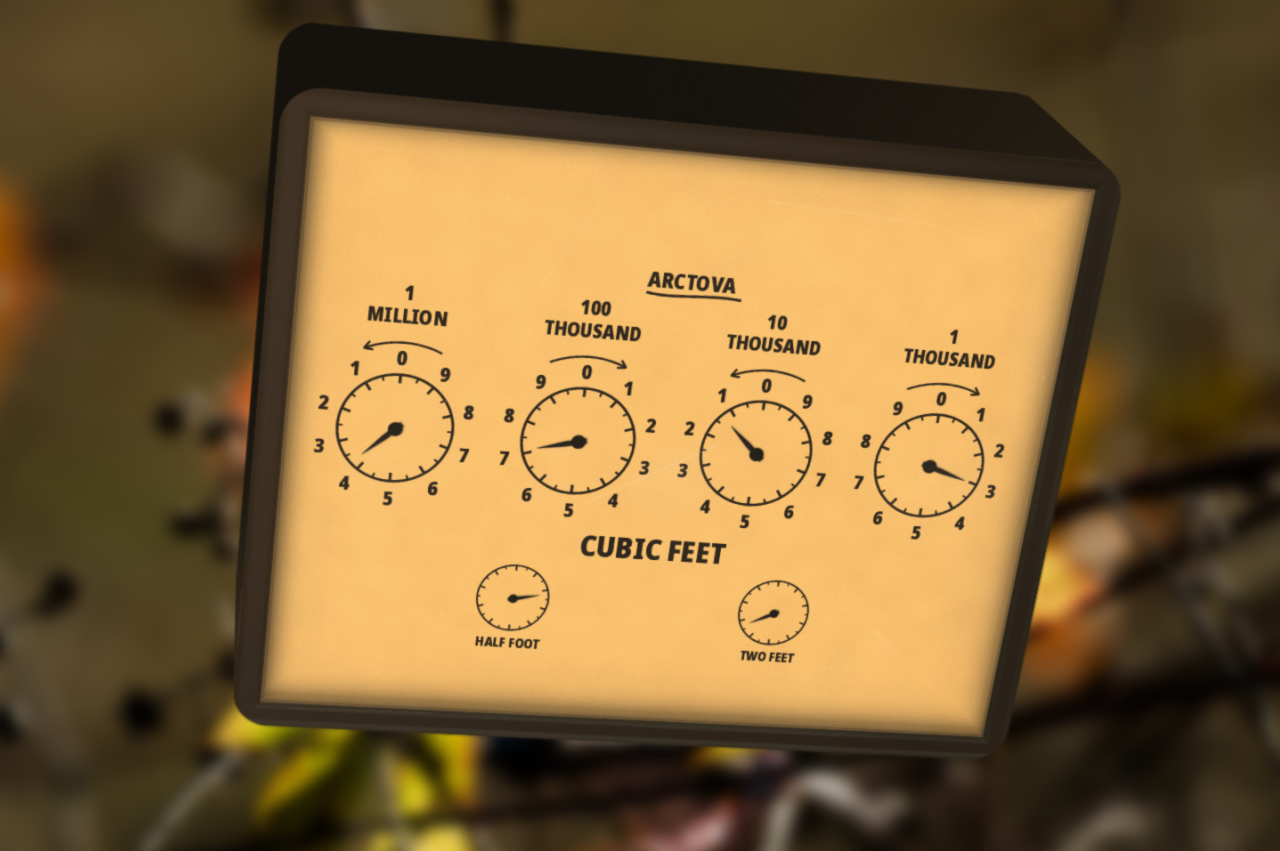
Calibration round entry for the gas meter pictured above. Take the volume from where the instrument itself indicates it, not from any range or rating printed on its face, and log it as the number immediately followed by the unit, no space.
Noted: 371300ft³
